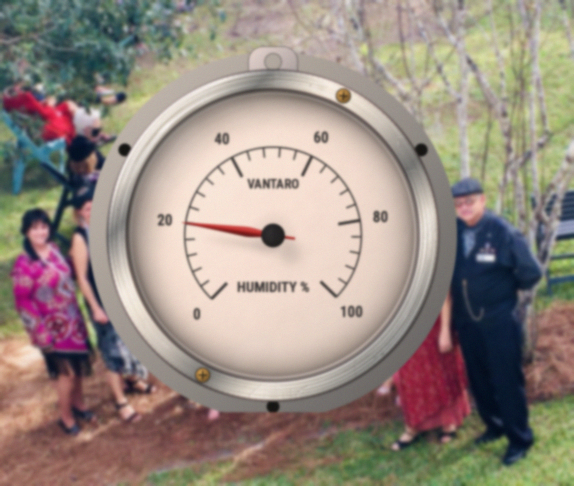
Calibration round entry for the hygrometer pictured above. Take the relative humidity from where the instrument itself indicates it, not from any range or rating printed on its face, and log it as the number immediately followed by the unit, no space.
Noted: 20%
